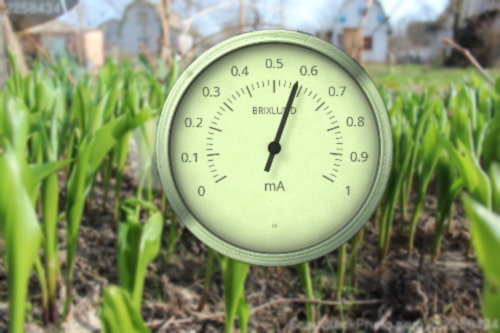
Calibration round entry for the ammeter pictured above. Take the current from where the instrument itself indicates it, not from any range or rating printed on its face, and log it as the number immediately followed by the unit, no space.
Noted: 0.58mA
